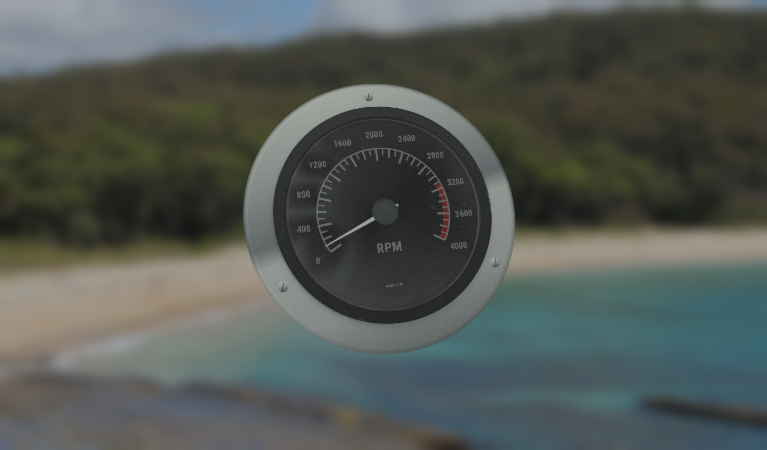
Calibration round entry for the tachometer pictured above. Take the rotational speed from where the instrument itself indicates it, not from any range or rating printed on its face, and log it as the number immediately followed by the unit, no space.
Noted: 100rpm
